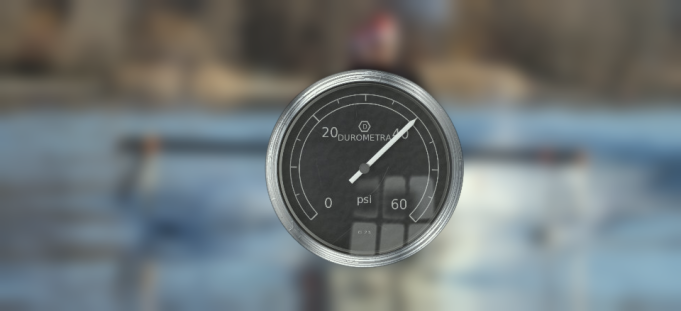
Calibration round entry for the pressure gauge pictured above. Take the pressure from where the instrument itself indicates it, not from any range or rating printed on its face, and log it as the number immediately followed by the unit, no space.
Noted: 40psi
